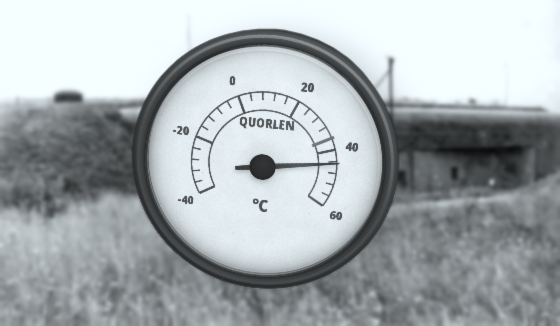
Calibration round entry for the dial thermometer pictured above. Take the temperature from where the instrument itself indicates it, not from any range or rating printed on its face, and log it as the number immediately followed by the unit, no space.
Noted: 44°C
